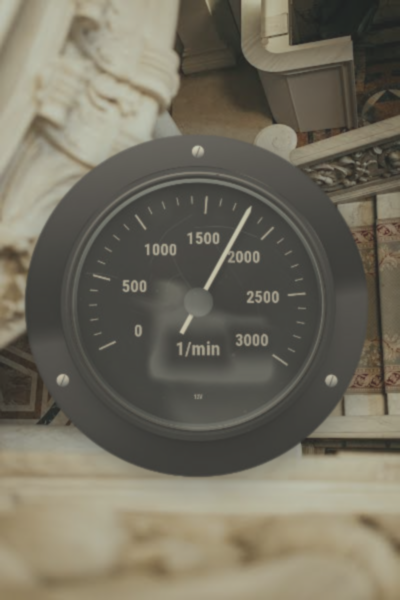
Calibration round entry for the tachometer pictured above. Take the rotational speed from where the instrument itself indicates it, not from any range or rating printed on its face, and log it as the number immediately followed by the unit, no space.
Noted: 1800rpm
